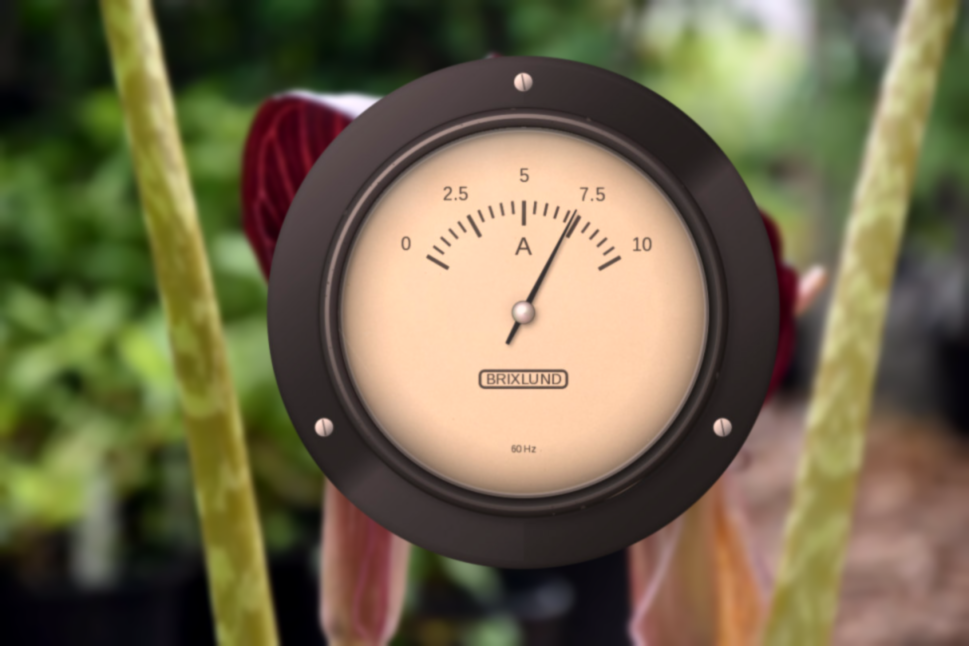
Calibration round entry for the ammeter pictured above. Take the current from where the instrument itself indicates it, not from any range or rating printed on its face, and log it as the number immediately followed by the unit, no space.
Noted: 7.25A
